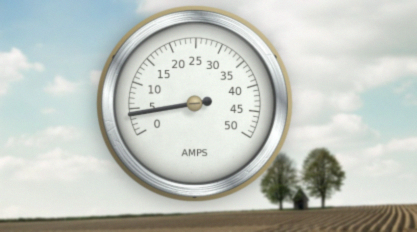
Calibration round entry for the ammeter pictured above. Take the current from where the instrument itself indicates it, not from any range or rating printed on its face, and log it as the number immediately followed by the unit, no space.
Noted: 4A
